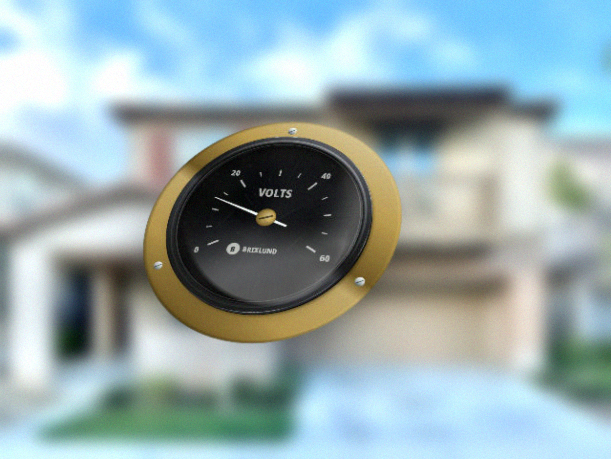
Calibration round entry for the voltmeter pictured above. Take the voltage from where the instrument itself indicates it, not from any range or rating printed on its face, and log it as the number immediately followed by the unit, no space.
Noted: 12.5V
